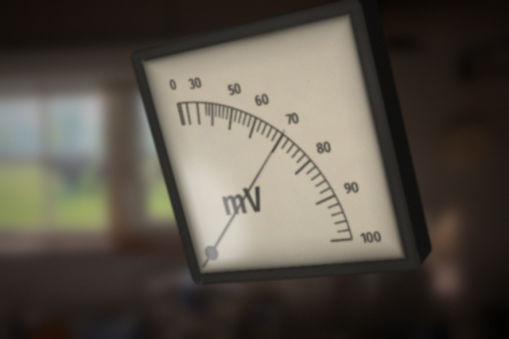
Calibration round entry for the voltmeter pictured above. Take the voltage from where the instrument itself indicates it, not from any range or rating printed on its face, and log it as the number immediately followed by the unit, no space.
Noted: 70mV
